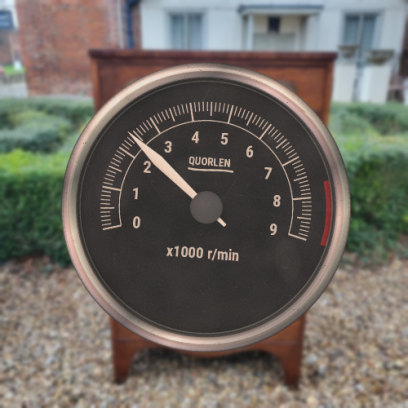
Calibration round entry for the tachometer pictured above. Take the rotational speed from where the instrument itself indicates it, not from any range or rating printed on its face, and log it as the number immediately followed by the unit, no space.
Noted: 2400rpm
